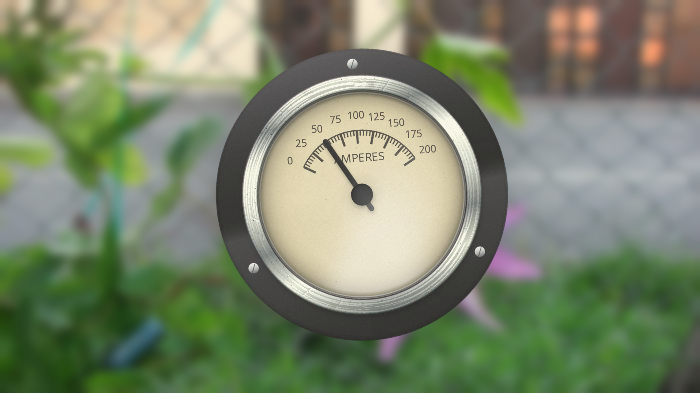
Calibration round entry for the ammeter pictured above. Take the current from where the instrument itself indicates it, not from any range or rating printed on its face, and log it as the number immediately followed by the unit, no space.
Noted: 50A
